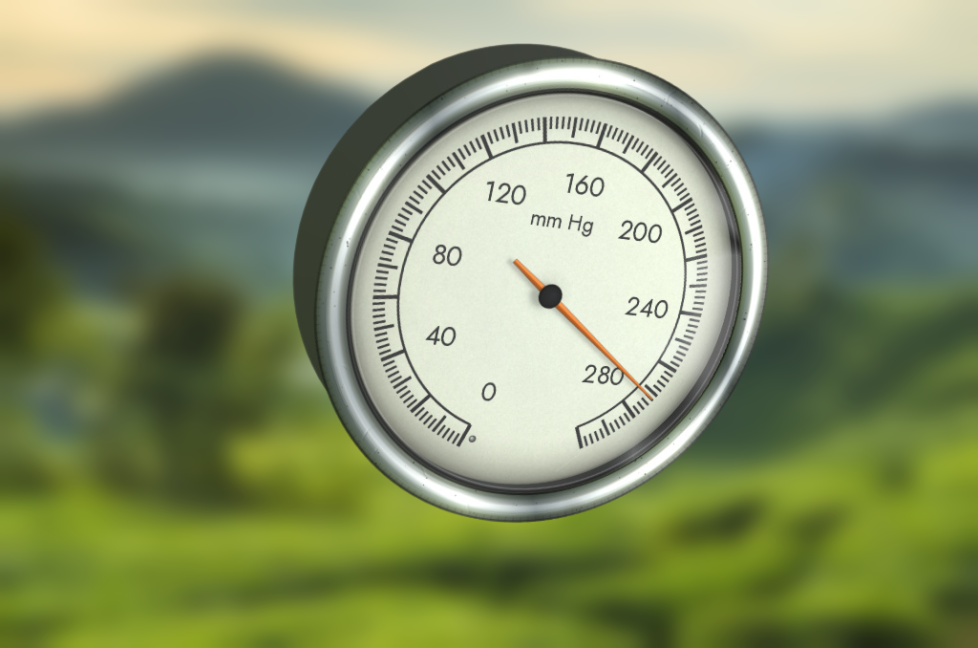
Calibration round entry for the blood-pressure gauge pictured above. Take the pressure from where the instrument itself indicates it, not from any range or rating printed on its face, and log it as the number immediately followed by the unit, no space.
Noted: 272mmHg
